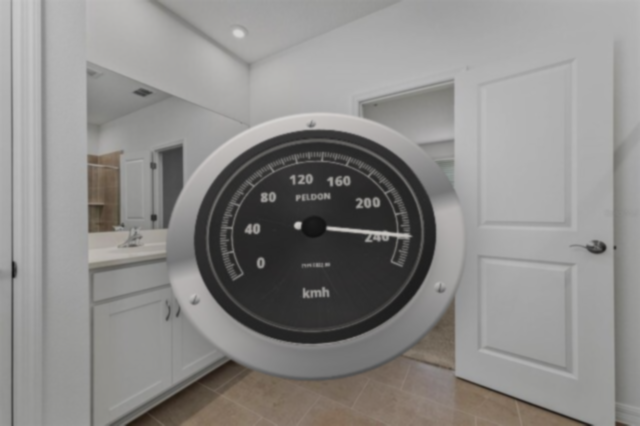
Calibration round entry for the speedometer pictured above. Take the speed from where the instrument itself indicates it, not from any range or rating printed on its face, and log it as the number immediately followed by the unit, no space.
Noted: 240km/h
